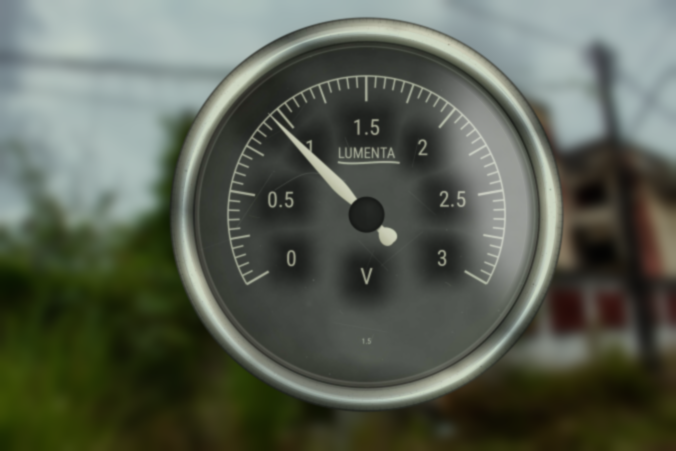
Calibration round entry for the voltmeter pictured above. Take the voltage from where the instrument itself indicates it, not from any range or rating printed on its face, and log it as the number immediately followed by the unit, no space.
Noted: 0.95V
